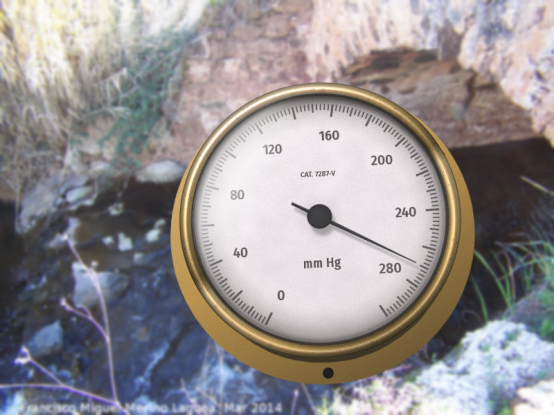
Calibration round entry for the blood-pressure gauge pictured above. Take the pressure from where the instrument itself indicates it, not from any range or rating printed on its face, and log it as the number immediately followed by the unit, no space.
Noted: 270mmHg
